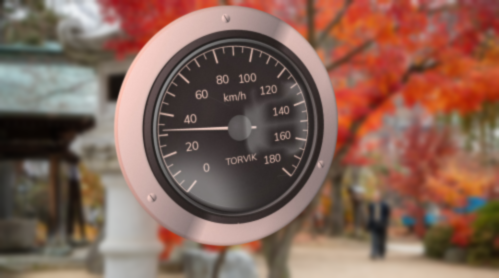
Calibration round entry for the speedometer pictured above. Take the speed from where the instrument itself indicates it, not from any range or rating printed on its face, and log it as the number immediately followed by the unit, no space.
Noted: 32.5km/h
